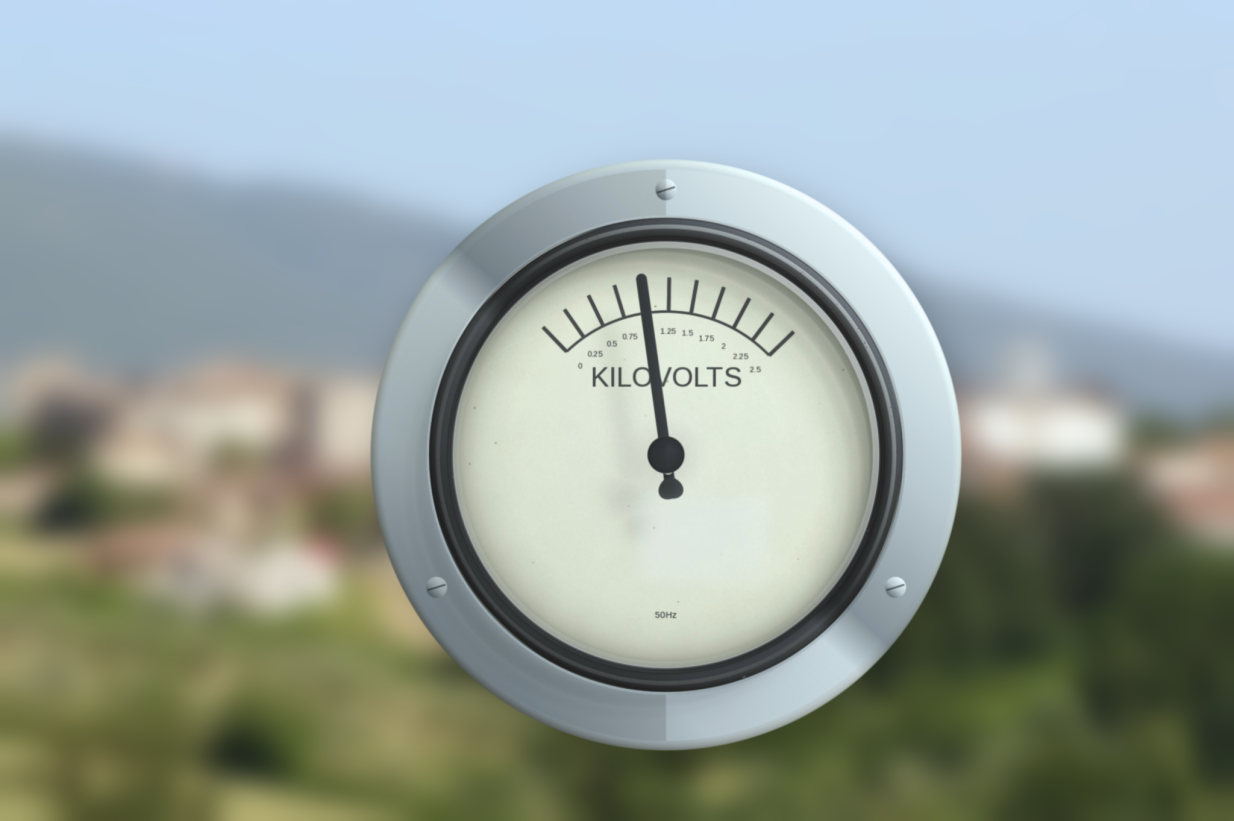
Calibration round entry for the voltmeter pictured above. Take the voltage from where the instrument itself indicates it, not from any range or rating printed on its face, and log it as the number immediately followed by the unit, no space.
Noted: 1kV
